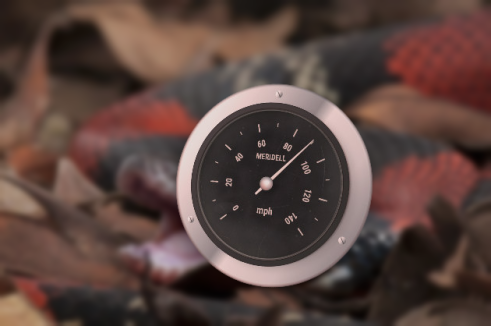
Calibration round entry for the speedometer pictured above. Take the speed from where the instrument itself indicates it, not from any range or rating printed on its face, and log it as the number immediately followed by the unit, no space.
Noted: 90mph
